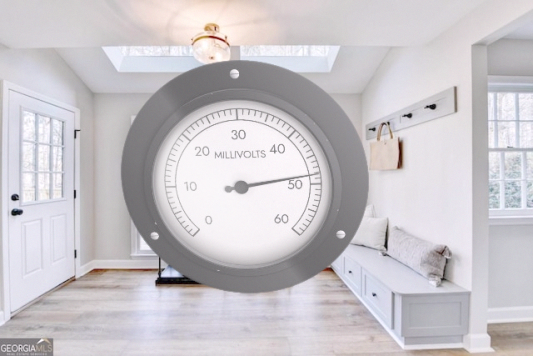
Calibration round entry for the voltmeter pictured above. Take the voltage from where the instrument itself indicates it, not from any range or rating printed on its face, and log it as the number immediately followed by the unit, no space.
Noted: 48mV
